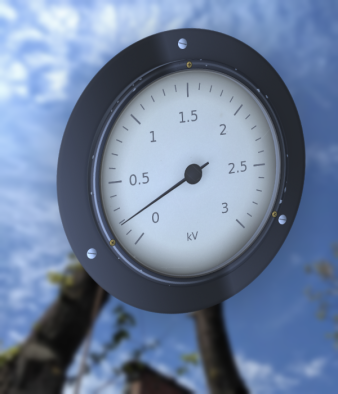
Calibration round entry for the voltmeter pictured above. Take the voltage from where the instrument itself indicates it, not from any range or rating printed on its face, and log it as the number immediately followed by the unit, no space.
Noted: 0.2kV
